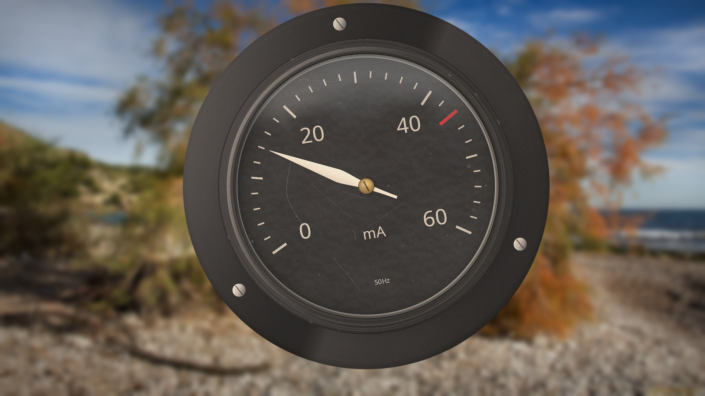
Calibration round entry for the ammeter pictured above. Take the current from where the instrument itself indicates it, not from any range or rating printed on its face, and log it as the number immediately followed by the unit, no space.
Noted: 14mA
